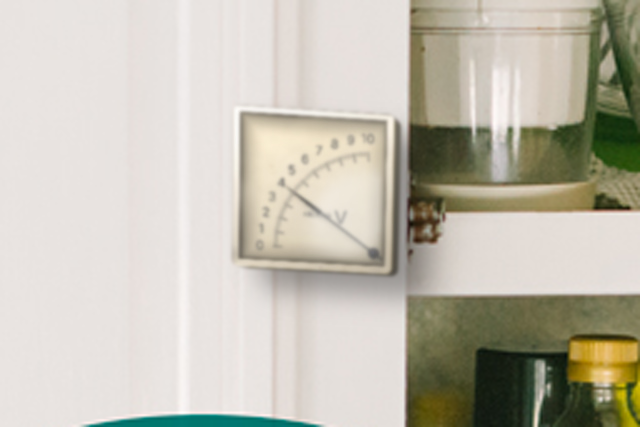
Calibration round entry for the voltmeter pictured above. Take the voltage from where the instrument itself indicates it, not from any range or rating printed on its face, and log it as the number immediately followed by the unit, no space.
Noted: 4V
